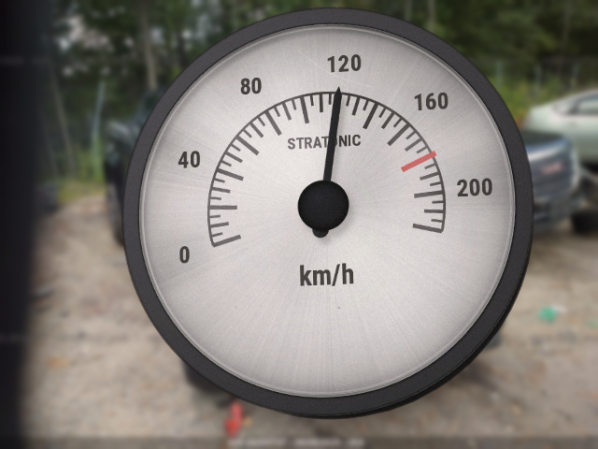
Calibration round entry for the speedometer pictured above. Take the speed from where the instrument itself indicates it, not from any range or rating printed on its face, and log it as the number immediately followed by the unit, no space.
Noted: 120km/h
